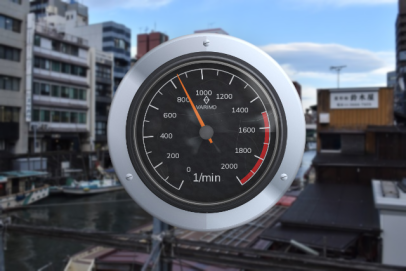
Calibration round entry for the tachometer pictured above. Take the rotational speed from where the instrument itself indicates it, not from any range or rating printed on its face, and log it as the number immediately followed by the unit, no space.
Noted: 850rpm
